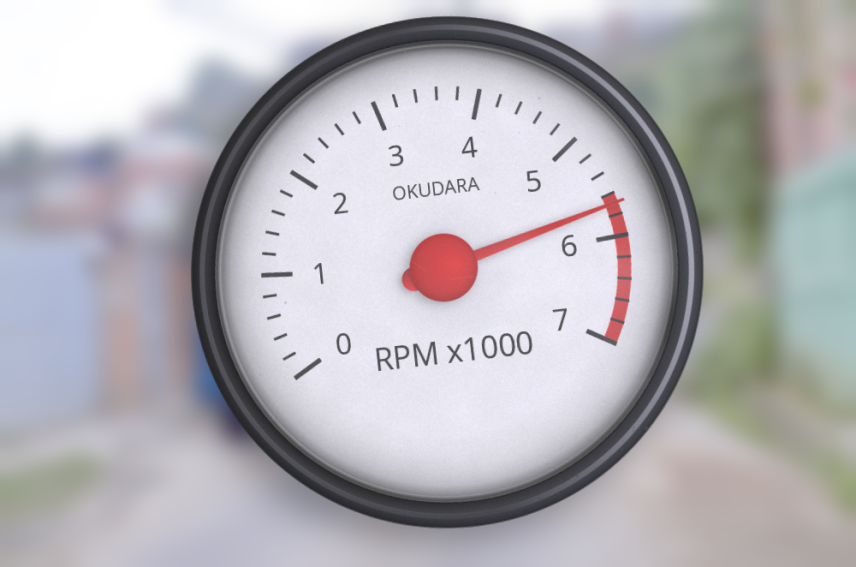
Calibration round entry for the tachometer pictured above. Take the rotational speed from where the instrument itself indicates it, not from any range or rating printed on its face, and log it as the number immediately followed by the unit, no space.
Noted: 5700rpm
